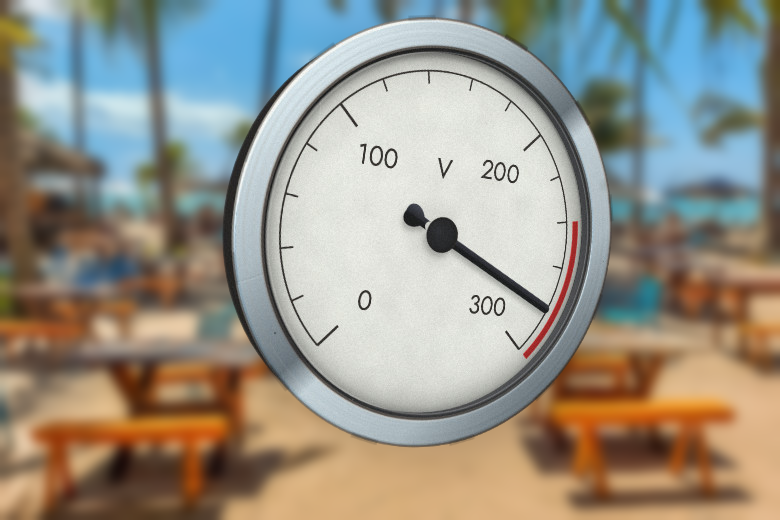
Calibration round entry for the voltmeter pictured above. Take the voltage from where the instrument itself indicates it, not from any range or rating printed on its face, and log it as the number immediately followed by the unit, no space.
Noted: 280V
